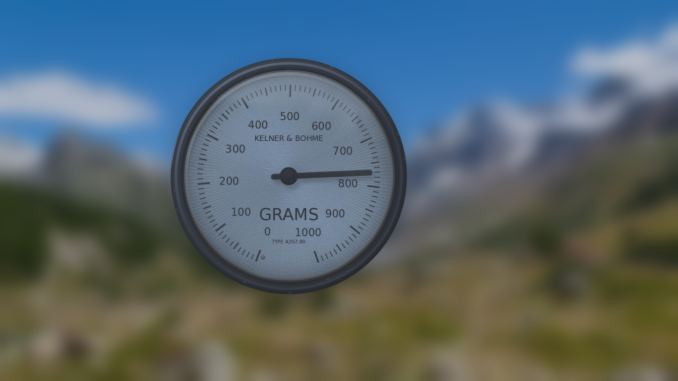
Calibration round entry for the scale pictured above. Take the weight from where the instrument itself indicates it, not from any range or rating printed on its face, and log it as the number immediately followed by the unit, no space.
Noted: 770g
